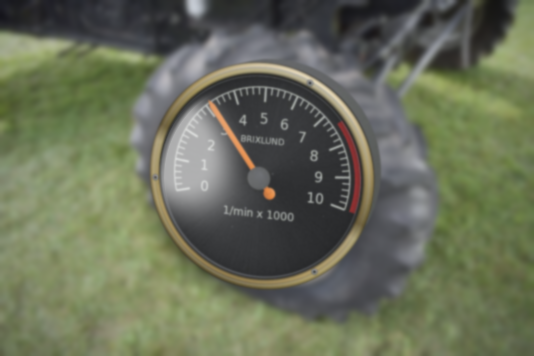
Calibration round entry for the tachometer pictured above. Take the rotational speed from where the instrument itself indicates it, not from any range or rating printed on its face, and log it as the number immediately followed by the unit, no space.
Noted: 3200rpm
